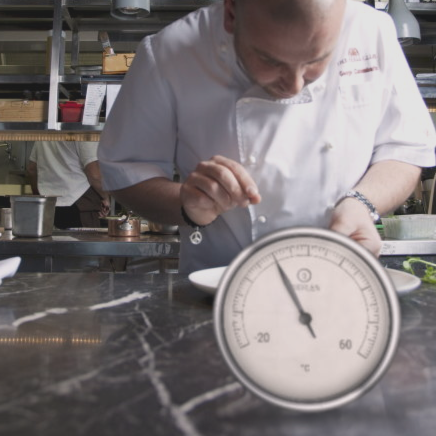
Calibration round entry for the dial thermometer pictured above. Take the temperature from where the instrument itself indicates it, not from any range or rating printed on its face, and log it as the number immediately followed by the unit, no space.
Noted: 10°C
